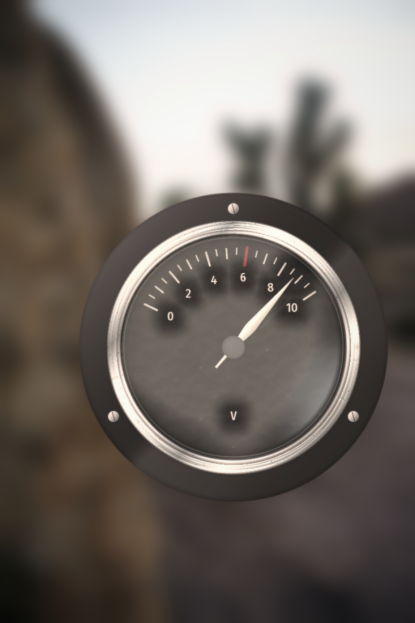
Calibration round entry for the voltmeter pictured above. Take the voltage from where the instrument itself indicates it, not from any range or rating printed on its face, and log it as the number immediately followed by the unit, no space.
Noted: 8.75V
